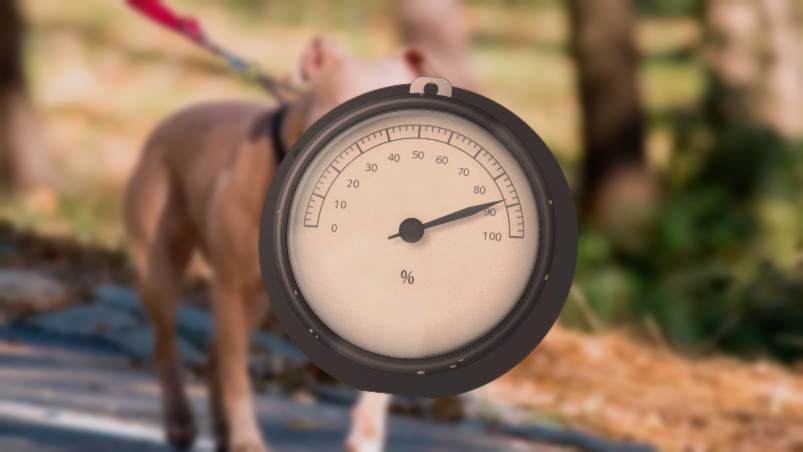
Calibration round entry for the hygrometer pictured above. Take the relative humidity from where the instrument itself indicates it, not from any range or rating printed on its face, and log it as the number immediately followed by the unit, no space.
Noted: 88%
